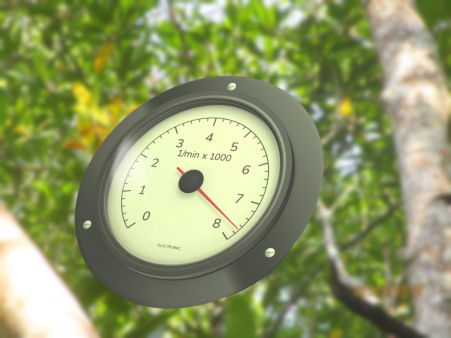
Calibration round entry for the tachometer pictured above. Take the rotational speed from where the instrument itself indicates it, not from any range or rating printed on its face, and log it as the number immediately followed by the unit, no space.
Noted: 7700rpm
